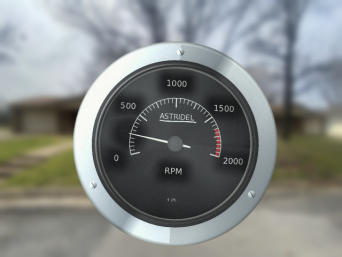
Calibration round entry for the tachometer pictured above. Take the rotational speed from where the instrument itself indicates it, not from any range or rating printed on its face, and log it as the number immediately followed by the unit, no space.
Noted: 250rpm
